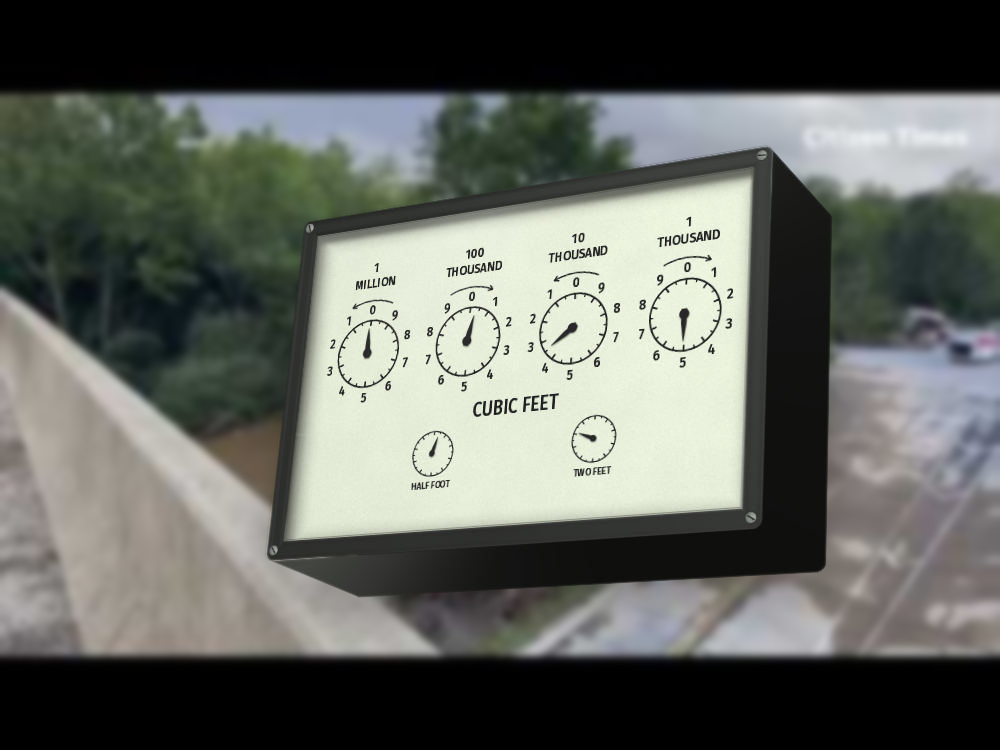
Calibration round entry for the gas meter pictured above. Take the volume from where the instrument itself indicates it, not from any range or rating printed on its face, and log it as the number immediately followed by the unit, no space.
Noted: 3500ft³
